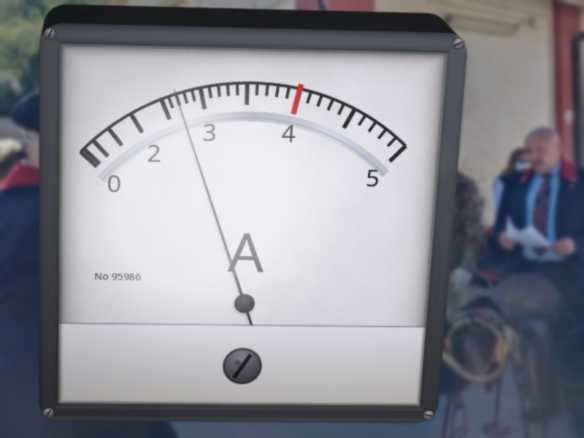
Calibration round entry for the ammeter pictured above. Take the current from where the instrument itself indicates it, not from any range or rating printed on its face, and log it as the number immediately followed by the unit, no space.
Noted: 2.7A
